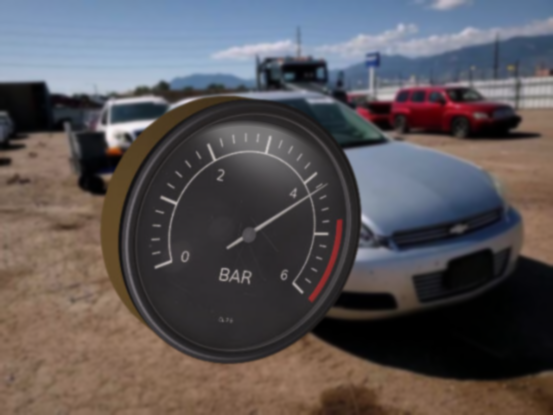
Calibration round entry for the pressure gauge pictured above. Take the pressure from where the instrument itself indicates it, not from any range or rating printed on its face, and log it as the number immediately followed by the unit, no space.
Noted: 4.2bar
